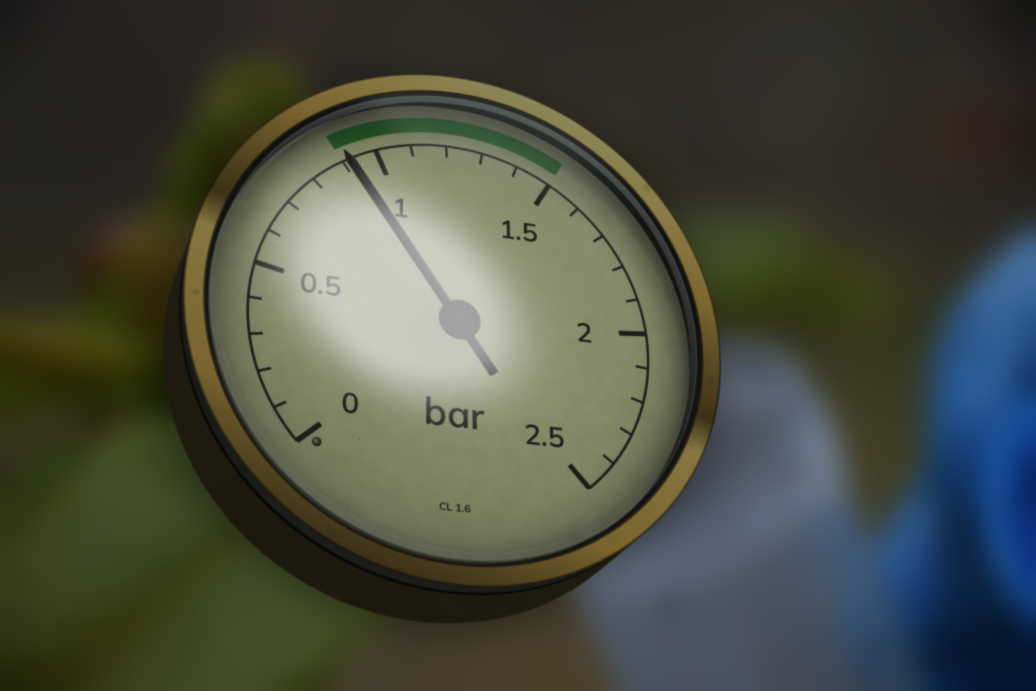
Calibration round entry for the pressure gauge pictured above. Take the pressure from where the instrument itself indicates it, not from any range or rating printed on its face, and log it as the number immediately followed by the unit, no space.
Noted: 0.9bar
